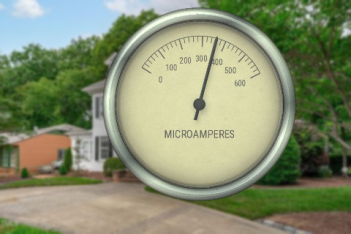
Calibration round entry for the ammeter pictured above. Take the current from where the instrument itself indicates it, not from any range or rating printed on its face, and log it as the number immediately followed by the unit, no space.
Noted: 360µA
